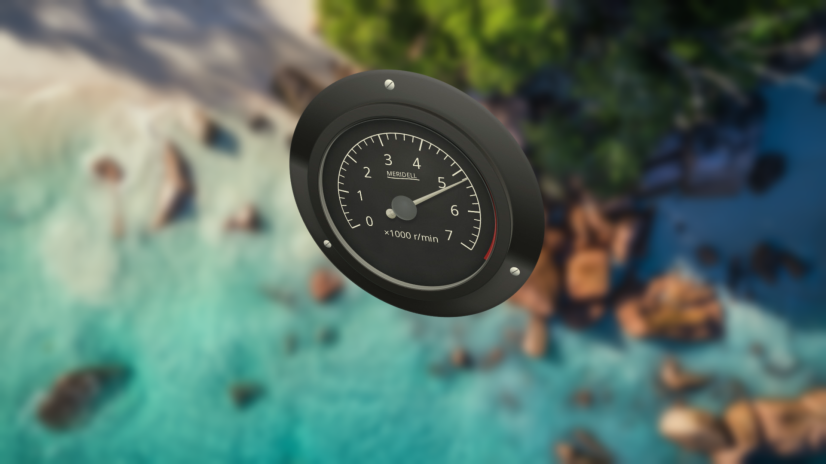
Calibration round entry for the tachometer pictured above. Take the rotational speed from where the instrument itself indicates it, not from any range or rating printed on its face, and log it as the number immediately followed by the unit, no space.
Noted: 5200rpm
